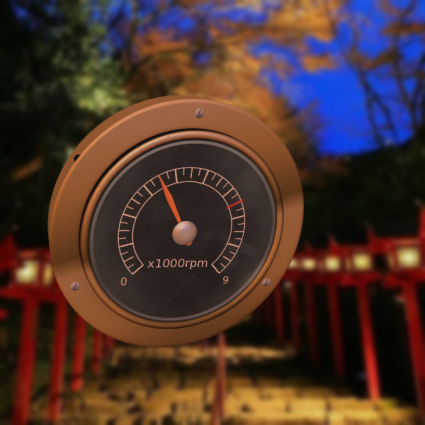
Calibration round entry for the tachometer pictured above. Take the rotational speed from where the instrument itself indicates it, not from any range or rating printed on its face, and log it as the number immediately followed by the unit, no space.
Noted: 3500rpm
